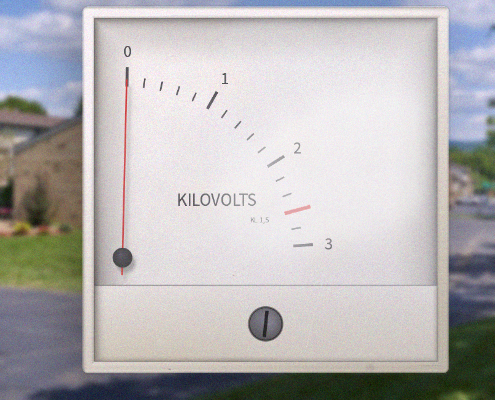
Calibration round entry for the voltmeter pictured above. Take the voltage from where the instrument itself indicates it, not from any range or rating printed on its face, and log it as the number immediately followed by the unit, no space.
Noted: 0kV
